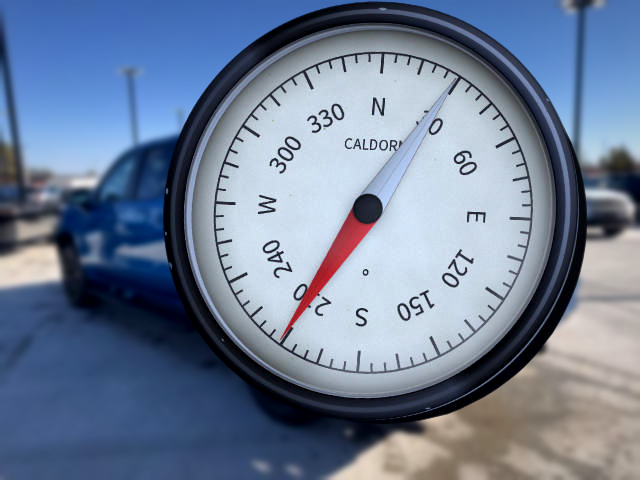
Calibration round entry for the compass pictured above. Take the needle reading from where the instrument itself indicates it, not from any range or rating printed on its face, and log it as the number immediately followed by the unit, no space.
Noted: 210°
